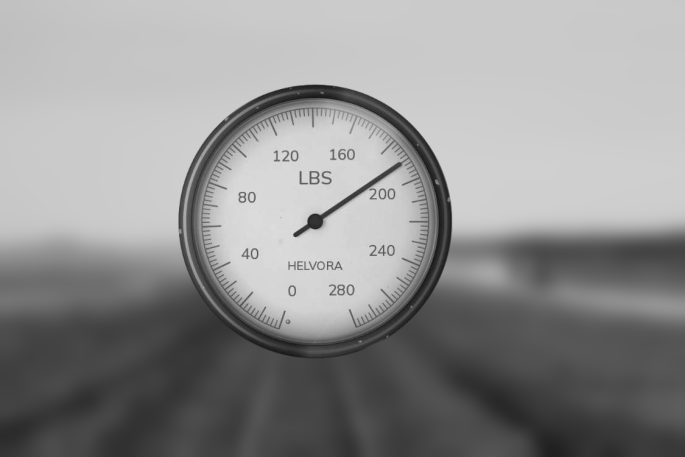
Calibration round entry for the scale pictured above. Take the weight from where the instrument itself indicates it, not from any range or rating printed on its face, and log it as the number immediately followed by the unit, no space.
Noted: 190lb
